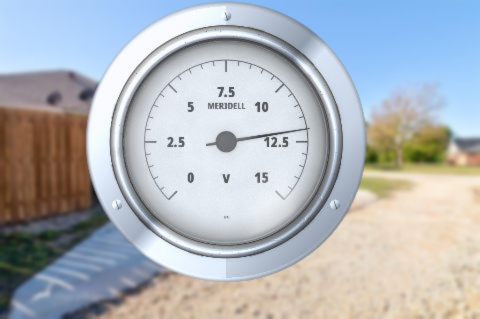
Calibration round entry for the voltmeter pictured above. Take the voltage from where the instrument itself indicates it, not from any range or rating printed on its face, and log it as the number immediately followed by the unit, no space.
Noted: 12V
